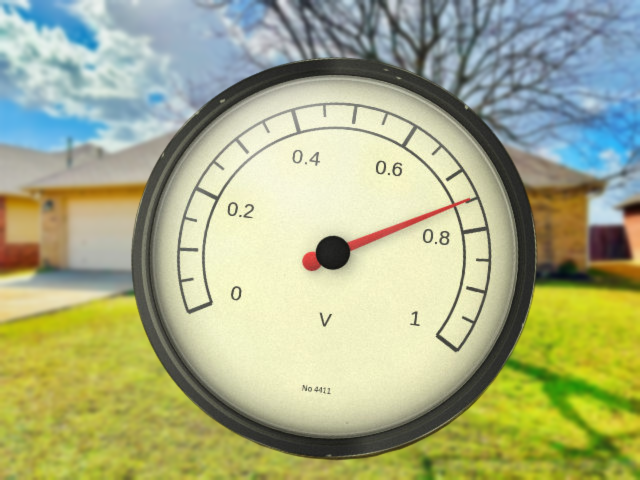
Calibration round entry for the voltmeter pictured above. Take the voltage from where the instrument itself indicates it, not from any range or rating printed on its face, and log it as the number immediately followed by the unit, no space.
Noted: 0.75V
